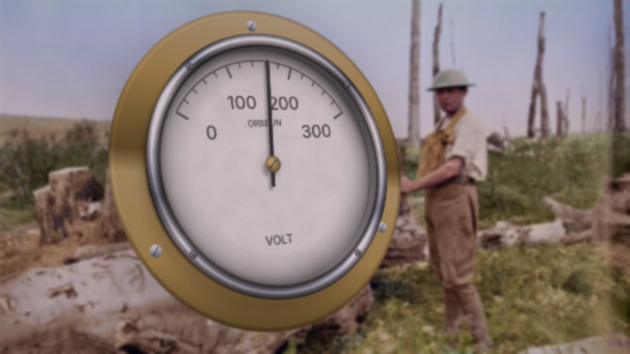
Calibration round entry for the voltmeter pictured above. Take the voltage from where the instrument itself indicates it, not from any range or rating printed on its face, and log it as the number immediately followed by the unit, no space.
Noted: 160V
